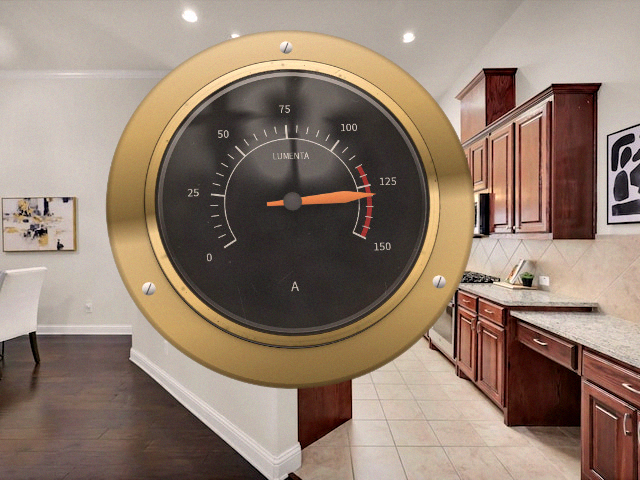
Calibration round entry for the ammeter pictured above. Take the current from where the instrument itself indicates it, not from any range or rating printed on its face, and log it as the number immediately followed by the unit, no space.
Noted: 130A
